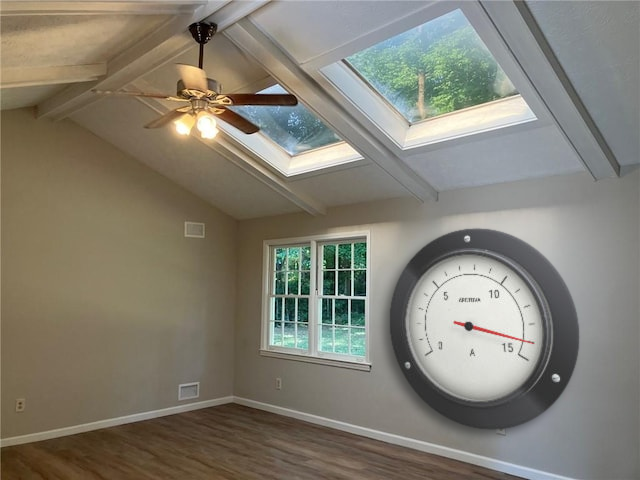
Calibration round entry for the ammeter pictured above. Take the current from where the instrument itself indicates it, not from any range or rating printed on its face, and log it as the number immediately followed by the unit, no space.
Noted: 14A
